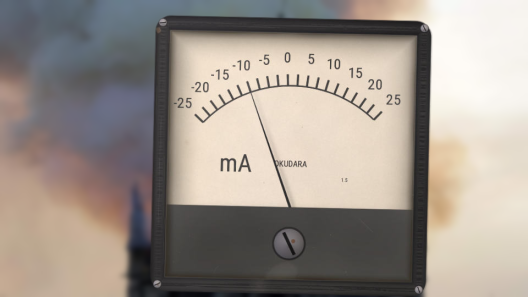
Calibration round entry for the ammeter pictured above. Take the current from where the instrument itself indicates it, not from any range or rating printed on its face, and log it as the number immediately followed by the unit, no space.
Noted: -10mA
